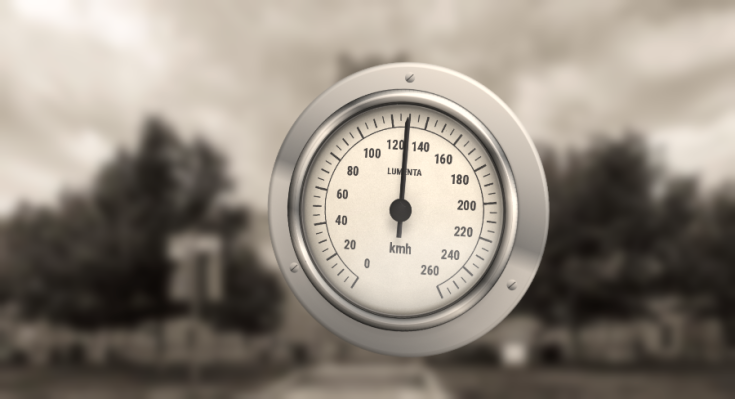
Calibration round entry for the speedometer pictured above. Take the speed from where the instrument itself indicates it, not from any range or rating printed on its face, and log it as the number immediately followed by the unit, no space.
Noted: 130km/h
